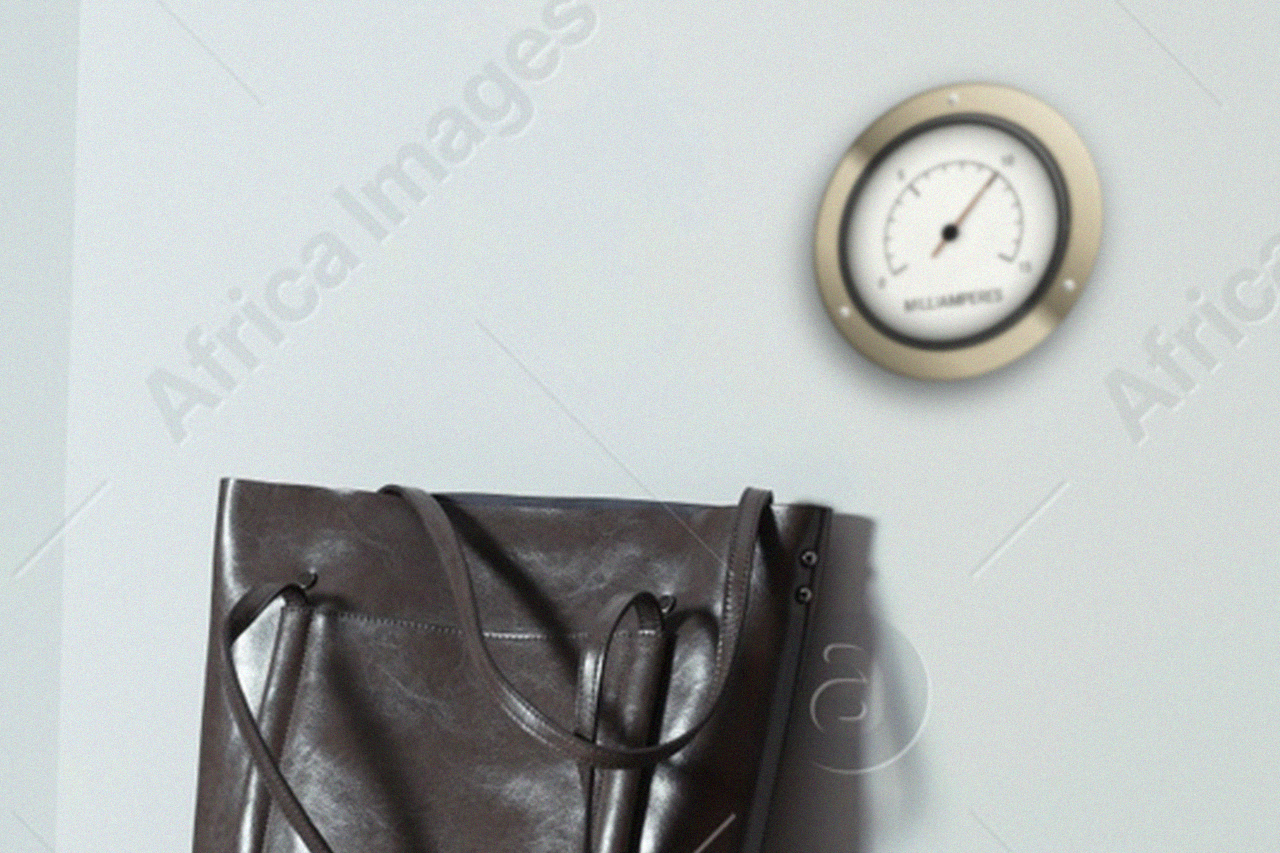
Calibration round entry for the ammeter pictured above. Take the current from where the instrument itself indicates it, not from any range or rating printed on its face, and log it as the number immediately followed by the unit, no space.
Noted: 10mA
